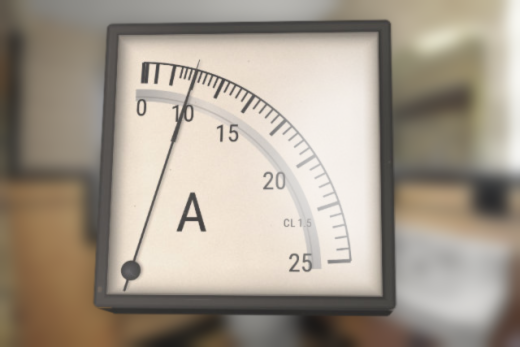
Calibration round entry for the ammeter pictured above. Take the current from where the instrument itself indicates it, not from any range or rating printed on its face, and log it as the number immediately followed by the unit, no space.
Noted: 10A
